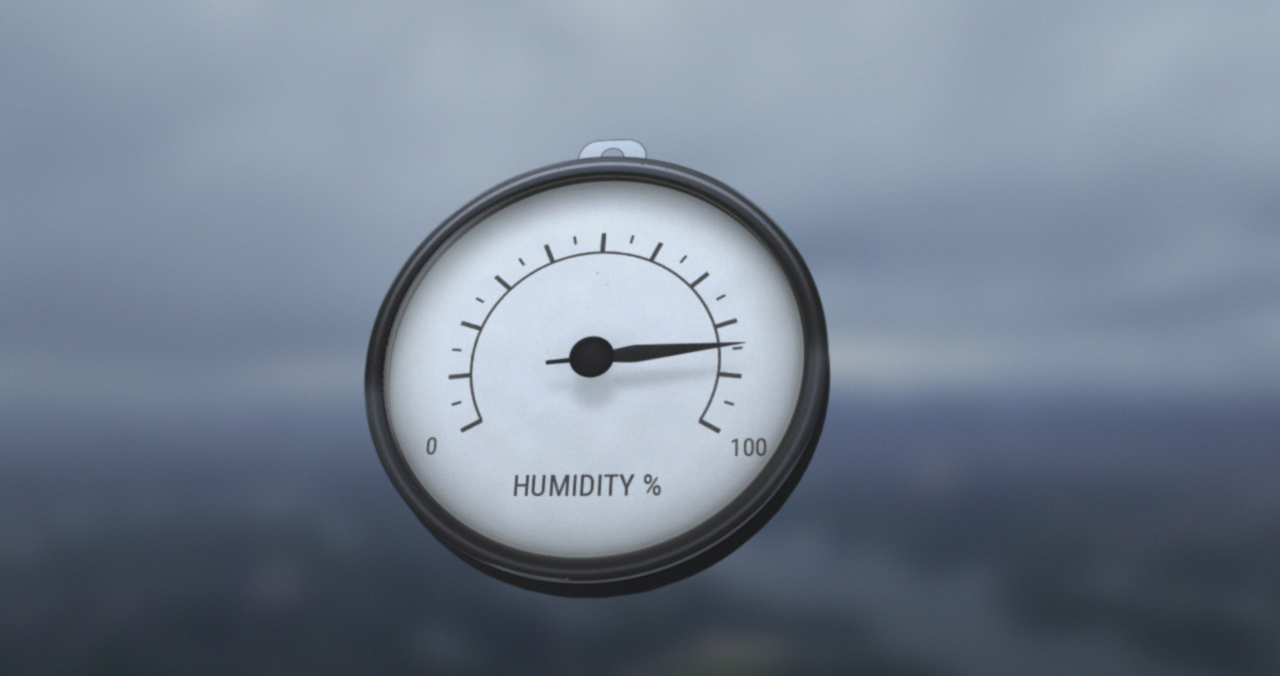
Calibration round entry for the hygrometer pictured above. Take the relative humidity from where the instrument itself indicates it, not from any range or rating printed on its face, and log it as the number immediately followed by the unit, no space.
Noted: 85%
